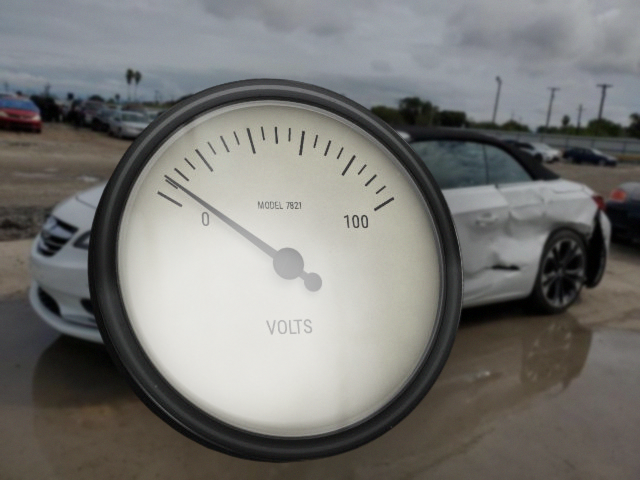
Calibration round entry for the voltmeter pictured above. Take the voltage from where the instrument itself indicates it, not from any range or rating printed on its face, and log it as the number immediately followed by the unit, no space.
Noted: 5V
